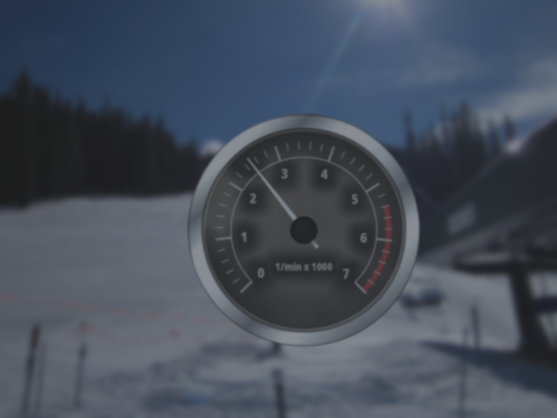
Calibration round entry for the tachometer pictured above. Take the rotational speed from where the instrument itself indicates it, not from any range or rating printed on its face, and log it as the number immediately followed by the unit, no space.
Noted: 2500rpm
